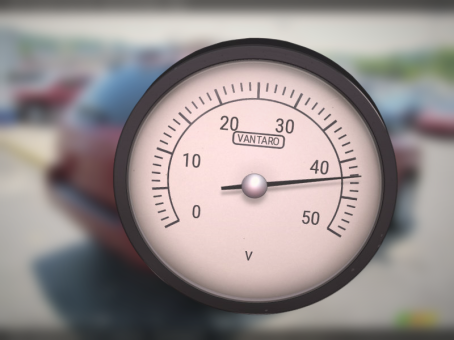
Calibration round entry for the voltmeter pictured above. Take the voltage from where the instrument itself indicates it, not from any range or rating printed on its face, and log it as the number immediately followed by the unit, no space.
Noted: 42V
